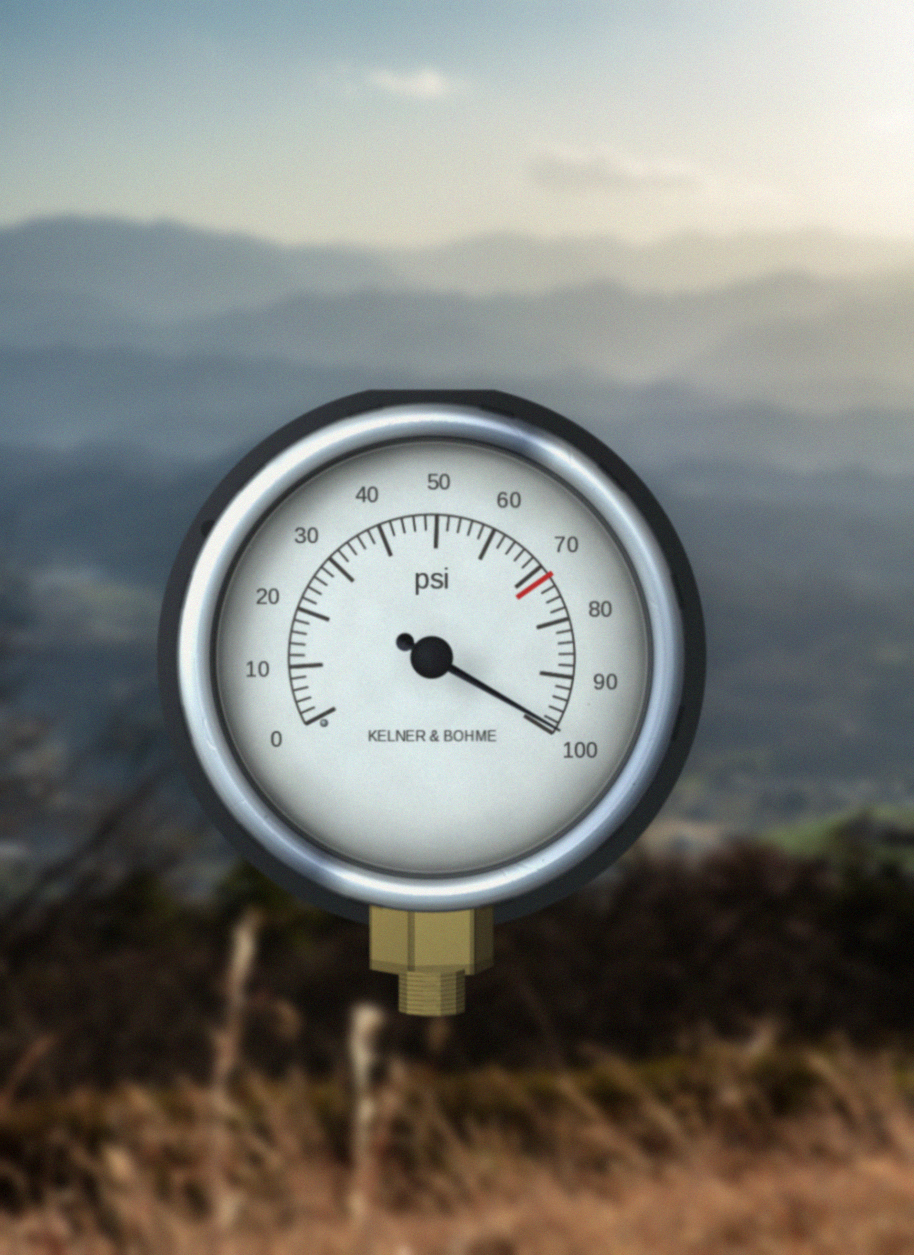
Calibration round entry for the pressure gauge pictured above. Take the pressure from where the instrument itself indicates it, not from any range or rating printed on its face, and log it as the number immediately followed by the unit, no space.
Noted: 99psi
